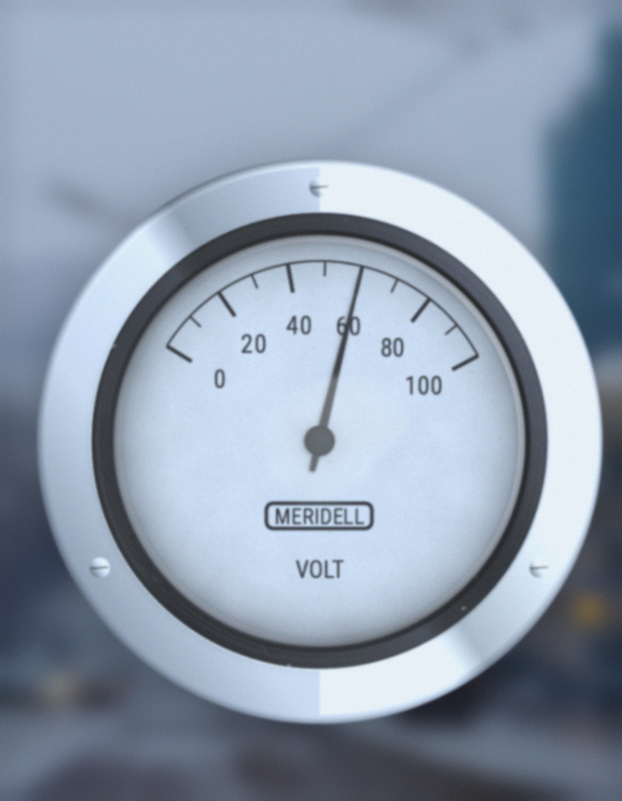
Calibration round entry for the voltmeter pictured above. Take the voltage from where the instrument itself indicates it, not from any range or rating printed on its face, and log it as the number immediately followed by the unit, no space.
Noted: 60V
